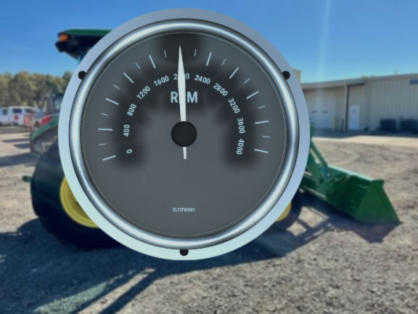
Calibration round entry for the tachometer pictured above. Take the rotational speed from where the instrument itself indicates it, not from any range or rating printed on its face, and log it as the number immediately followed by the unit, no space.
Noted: 2000rpm
